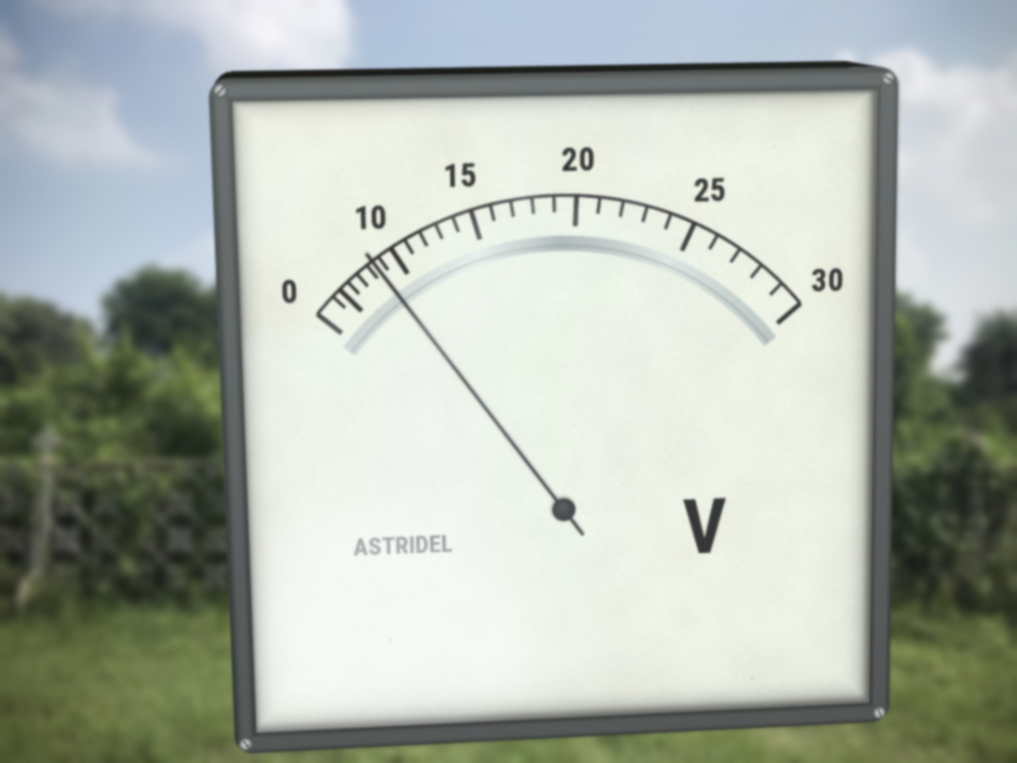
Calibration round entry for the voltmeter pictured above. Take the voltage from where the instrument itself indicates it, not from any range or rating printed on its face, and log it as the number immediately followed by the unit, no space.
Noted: 8.5V
